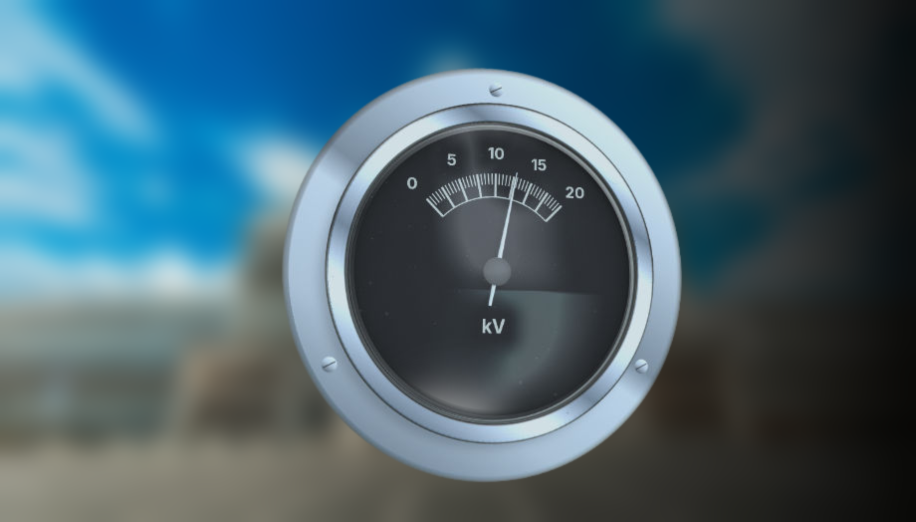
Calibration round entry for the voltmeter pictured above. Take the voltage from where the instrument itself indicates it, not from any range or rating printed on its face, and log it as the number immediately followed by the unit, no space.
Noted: 12.5kV
